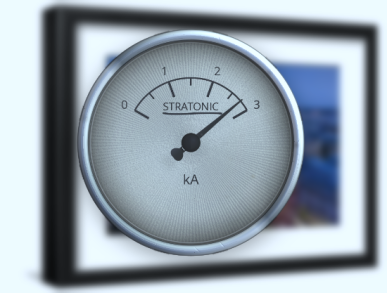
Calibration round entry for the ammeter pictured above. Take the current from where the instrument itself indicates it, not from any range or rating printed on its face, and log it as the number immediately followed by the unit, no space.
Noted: 2.75kA
